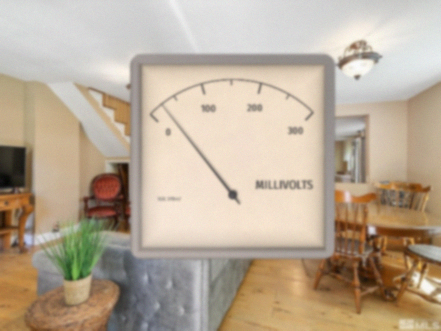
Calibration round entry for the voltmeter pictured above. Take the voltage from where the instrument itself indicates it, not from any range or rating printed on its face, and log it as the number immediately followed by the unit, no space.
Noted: 25mV
